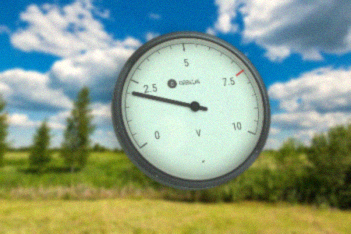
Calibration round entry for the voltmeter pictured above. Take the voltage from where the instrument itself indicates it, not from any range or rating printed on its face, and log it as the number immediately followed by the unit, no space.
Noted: 2V
